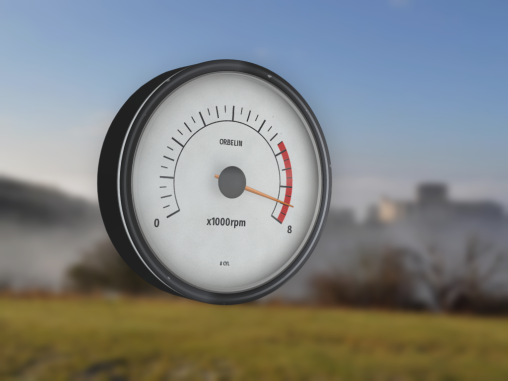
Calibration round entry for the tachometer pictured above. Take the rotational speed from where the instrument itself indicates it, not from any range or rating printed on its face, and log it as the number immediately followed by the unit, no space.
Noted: 7500rpm
